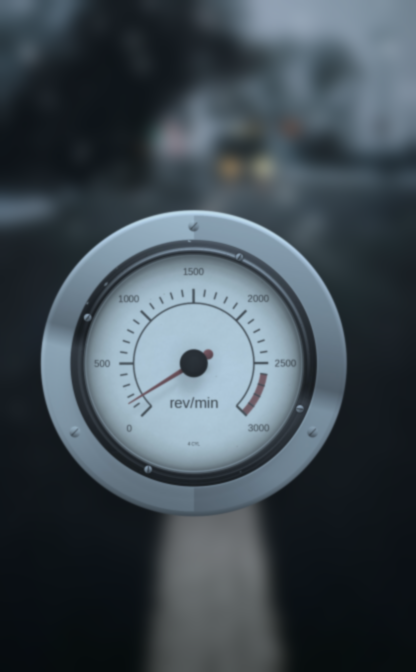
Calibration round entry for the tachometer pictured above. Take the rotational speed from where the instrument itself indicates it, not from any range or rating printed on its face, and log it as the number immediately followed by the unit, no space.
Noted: 150rpm
